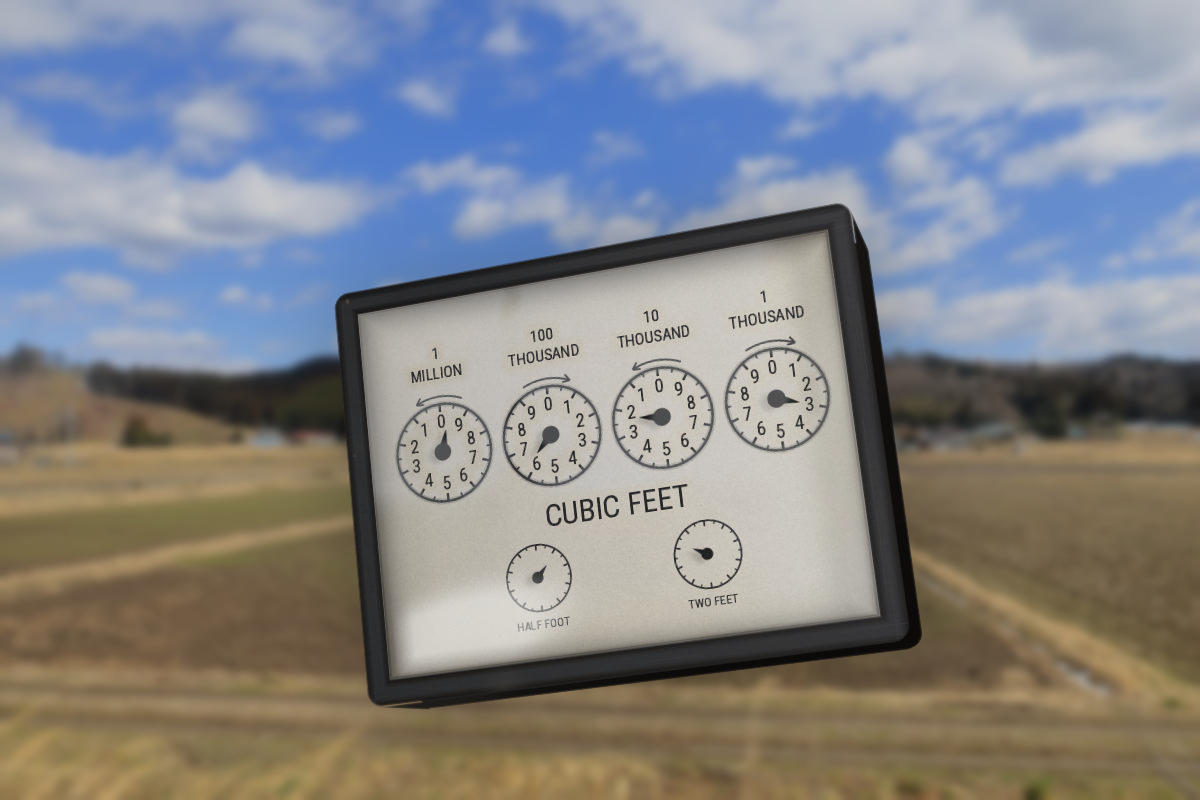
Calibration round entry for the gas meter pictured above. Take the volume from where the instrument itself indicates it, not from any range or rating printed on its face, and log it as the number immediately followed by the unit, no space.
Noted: 962300ft³
